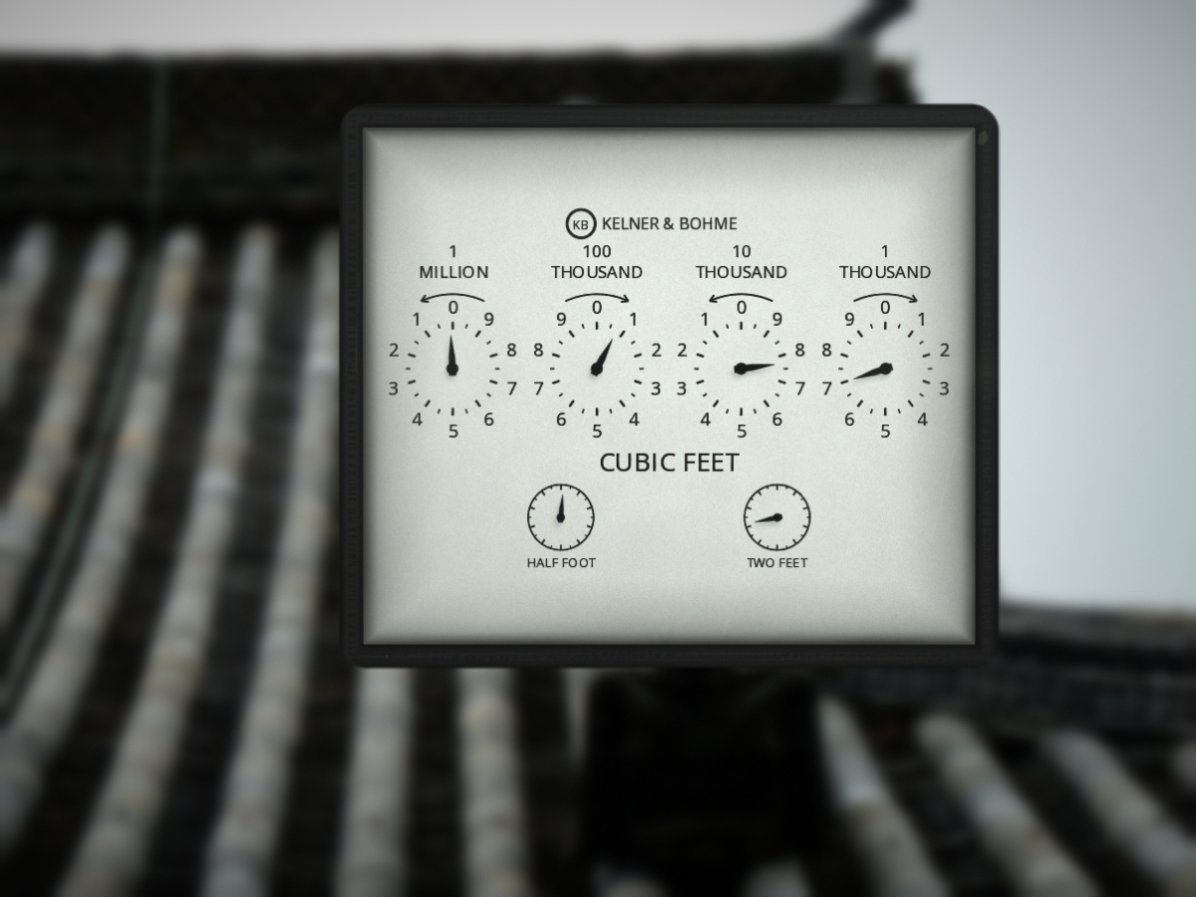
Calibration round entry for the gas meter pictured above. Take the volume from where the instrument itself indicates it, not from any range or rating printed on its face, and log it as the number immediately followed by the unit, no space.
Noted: 7700ft³
